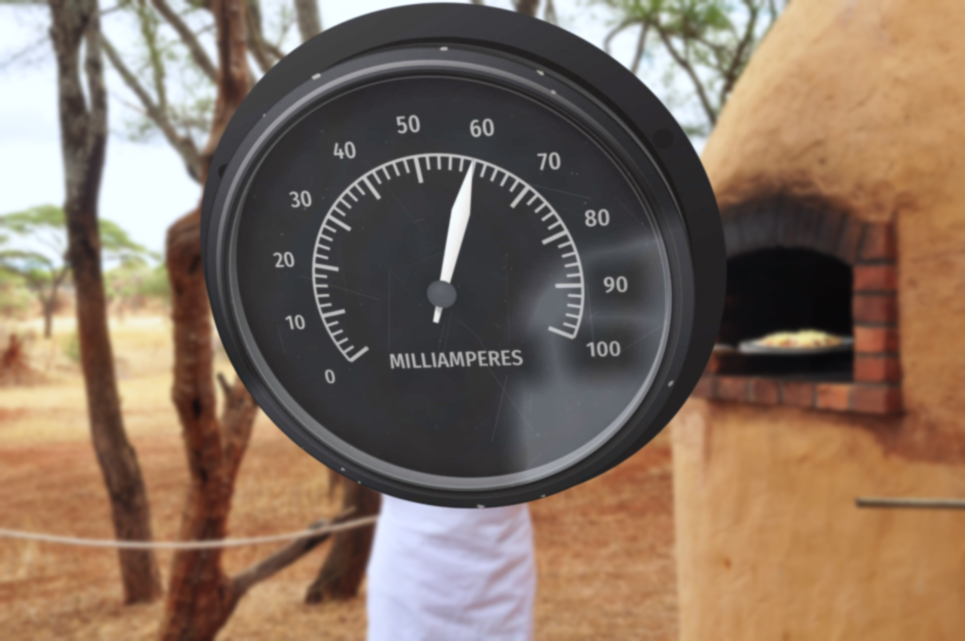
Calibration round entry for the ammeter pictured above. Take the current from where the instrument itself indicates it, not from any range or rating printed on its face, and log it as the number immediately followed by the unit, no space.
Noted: 60mA
